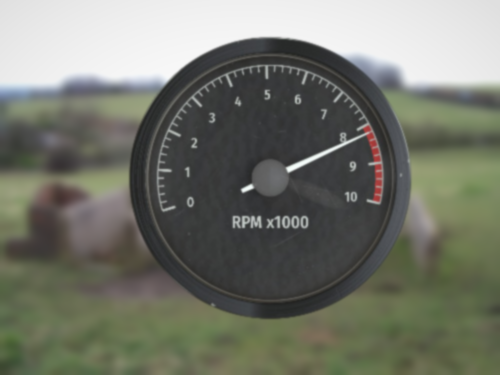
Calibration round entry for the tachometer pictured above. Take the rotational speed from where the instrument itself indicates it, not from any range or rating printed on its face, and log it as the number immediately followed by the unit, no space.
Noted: 8200rpm
